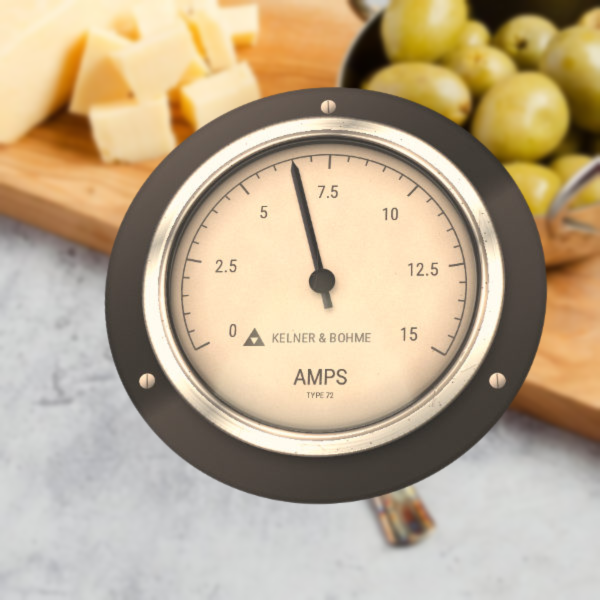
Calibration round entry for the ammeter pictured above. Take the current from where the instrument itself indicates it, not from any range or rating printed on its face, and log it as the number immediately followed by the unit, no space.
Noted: 6.5A
